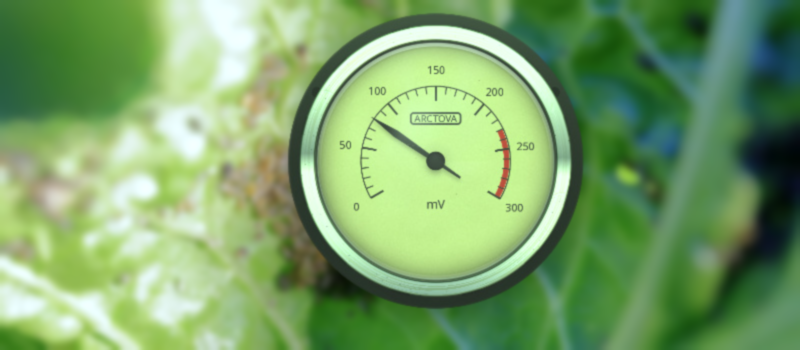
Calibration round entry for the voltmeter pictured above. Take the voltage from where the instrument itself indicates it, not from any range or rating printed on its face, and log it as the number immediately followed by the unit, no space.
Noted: 80mV
